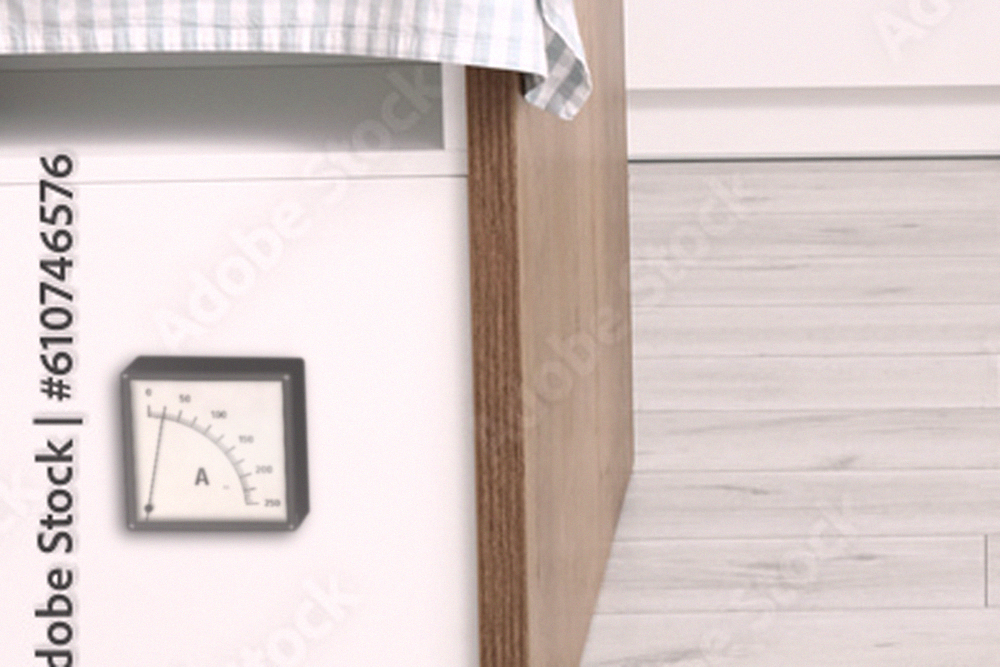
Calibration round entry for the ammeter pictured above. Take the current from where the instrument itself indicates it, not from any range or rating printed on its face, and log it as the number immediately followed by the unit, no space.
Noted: 25A
